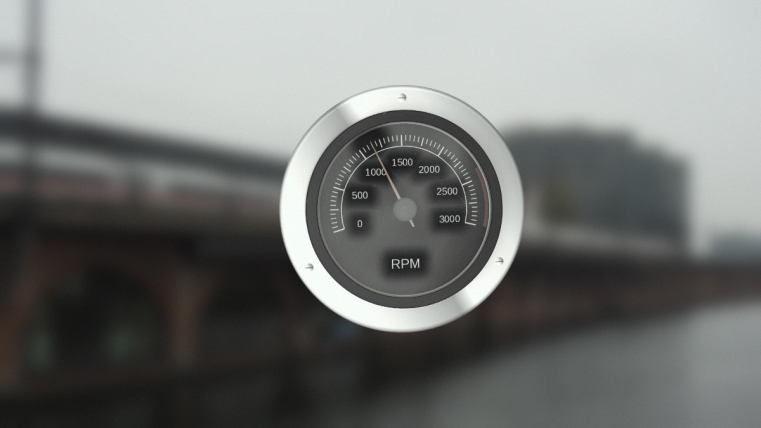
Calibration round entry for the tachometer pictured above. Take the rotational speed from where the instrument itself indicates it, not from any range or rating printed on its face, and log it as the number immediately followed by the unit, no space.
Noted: 1150rpm
